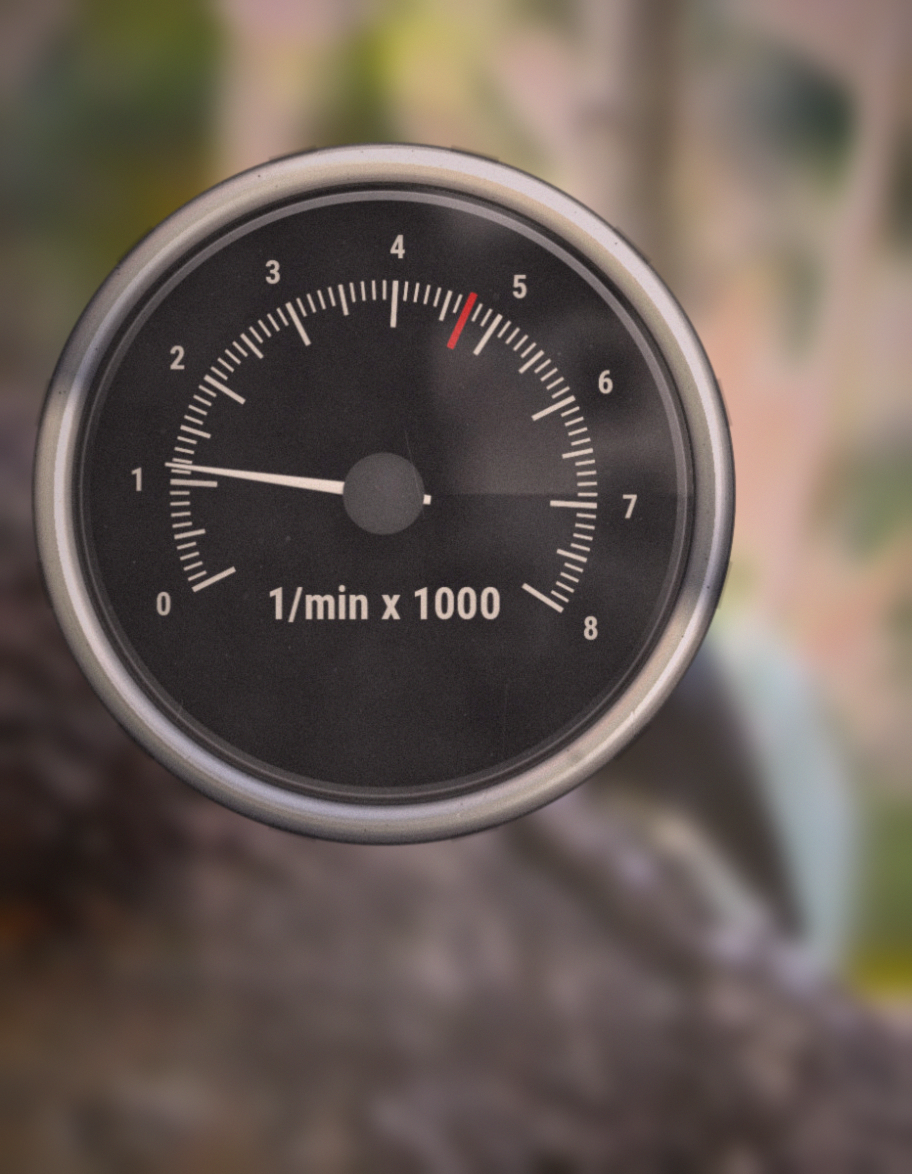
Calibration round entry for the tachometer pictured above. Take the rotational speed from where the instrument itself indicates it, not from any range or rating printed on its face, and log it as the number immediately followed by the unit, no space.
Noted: 1150rpm
